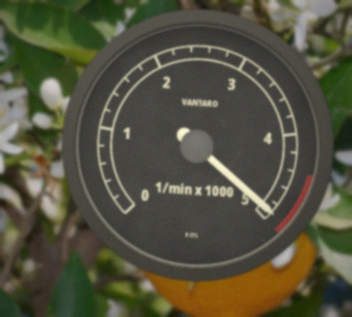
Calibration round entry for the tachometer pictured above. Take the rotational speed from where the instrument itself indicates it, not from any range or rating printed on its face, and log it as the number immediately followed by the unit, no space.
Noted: 4900rpm
